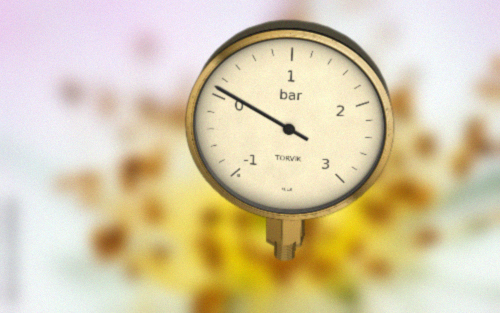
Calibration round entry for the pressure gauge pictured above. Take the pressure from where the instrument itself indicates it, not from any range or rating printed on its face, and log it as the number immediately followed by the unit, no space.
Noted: 0.1bar
